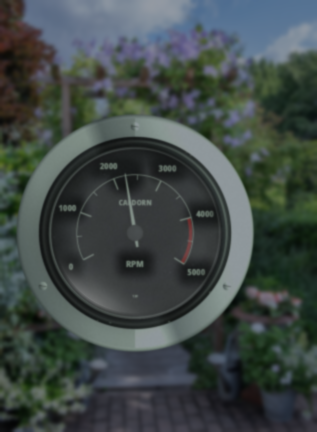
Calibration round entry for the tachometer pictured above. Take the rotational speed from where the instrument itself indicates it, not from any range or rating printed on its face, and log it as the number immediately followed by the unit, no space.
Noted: 2250rpm
